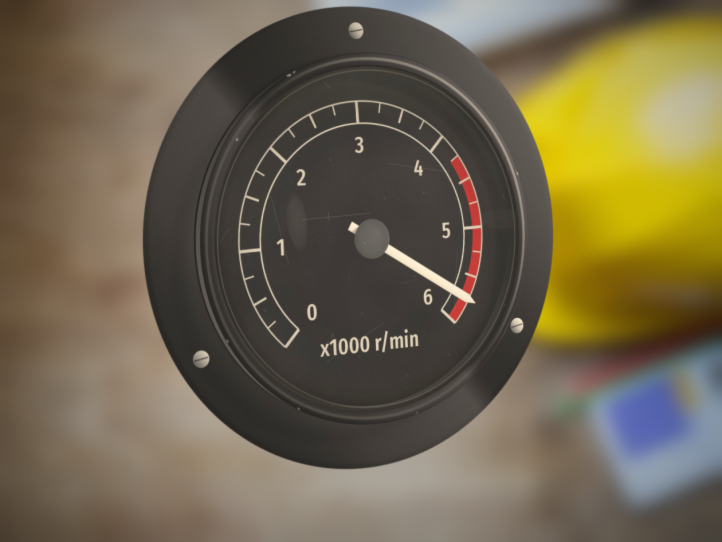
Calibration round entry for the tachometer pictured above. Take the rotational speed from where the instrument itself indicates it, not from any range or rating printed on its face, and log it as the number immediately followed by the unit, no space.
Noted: 5750rpm
